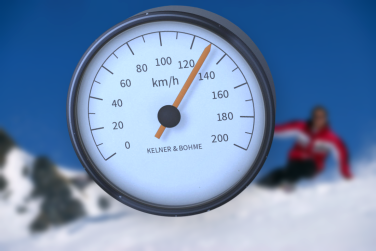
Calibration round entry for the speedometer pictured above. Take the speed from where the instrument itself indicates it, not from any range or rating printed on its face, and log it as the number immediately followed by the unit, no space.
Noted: 130km/h
